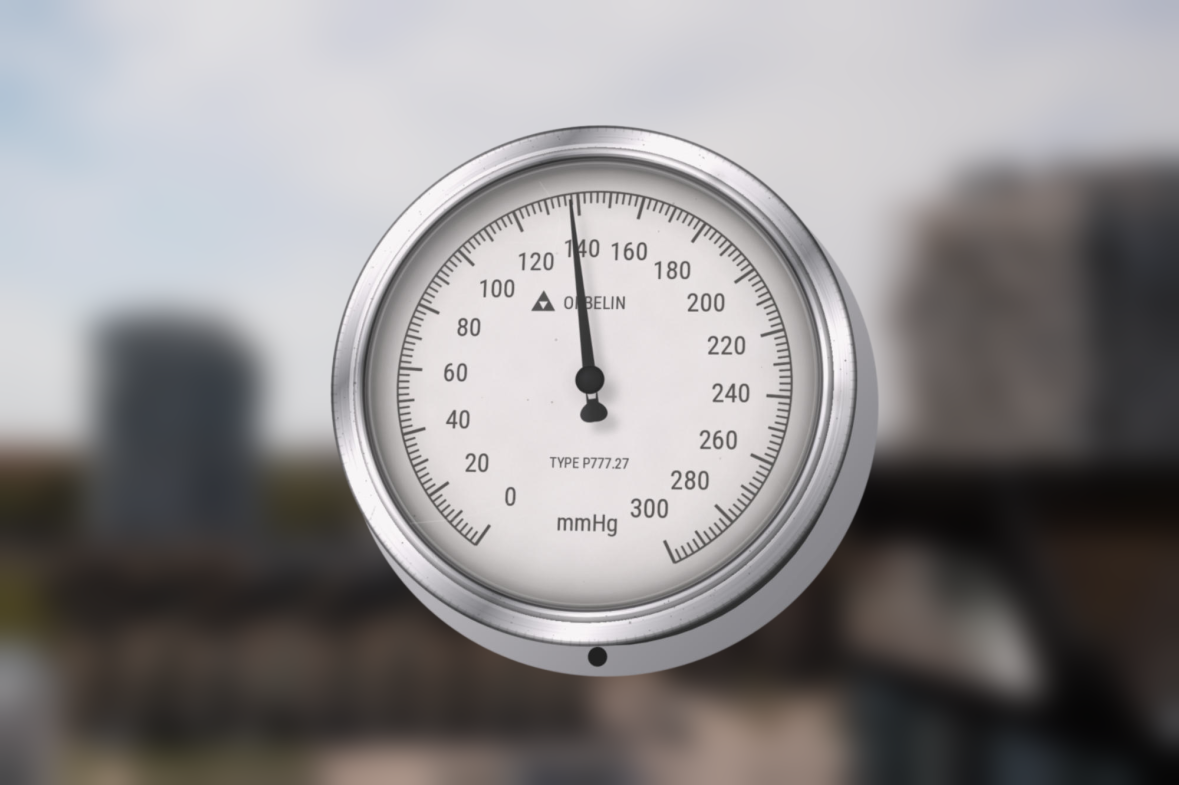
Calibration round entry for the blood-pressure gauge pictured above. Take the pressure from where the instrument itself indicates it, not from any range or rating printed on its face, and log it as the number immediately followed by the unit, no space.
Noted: 138mmHg
